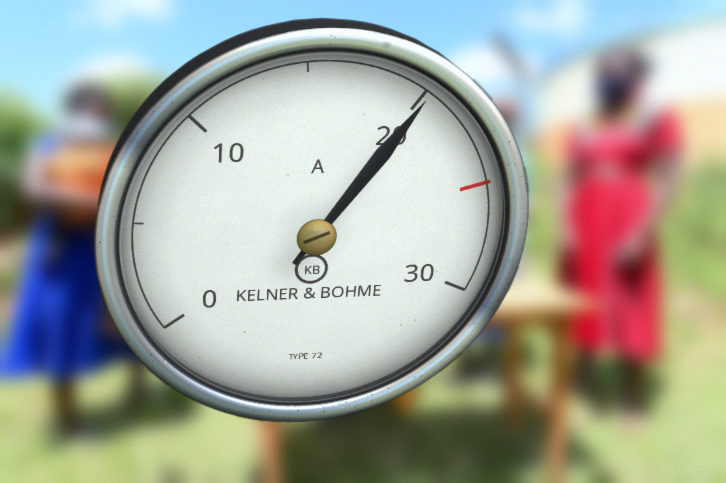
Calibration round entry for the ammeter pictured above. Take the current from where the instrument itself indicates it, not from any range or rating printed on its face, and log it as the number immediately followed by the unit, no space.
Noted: 20A
